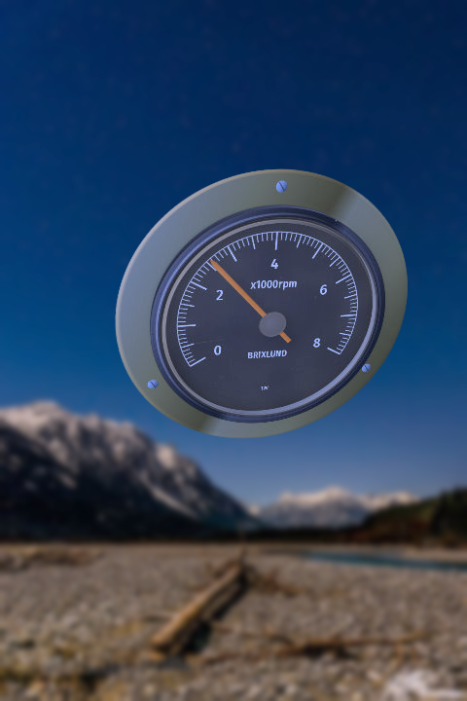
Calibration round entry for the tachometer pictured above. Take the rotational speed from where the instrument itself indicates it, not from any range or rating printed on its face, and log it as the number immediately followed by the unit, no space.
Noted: 2600rpm
